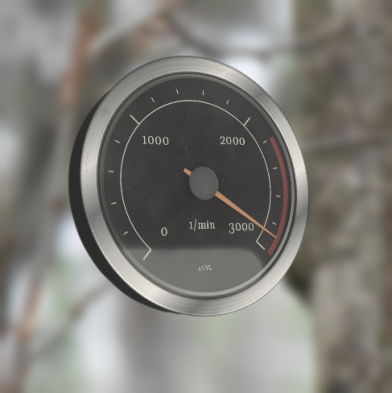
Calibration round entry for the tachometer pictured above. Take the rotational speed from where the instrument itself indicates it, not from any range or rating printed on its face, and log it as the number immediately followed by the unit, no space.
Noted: 2900rpm
